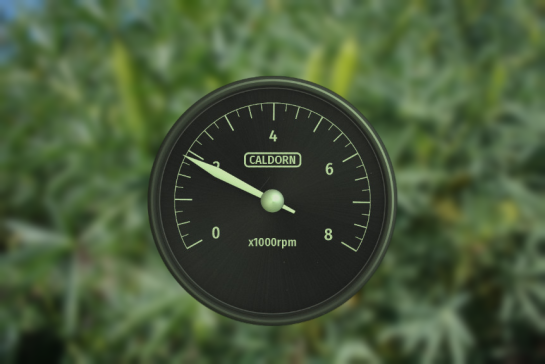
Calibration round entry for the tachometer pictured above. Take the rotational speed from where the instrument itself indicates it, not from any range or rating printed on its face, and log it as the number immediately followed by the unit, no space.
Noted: 1875rpm
